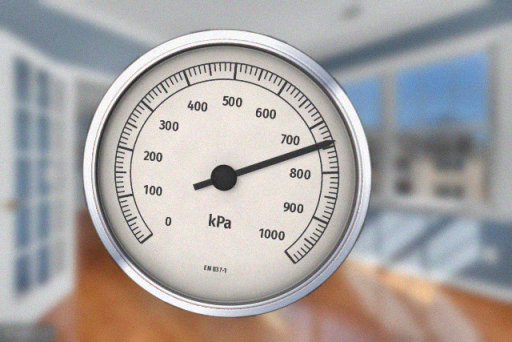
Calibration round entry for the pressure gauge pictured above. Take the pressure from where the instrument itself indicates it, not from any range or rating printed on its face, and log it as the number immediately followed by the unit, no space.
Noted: 740kPa
